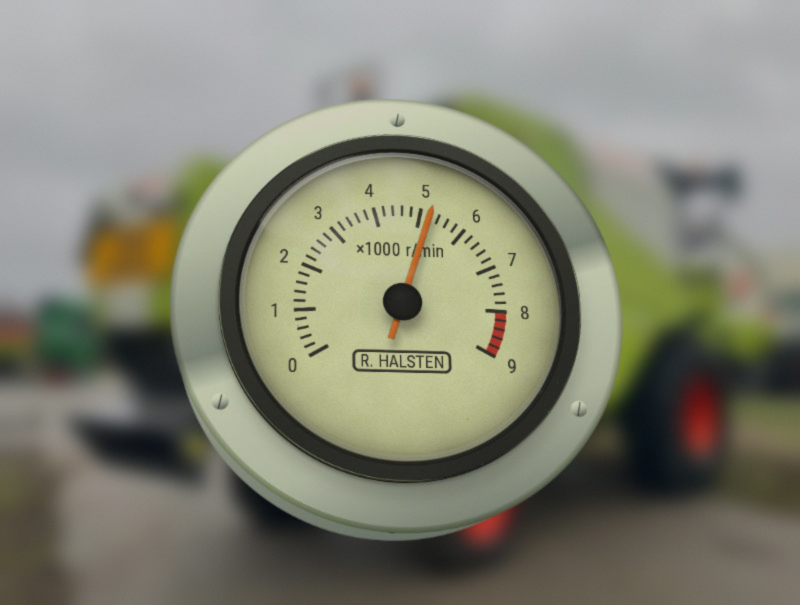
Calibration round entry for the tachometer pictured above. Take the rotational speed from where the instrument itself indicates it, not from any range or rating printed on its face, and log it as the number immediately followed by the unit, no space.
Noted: 5200rpm
